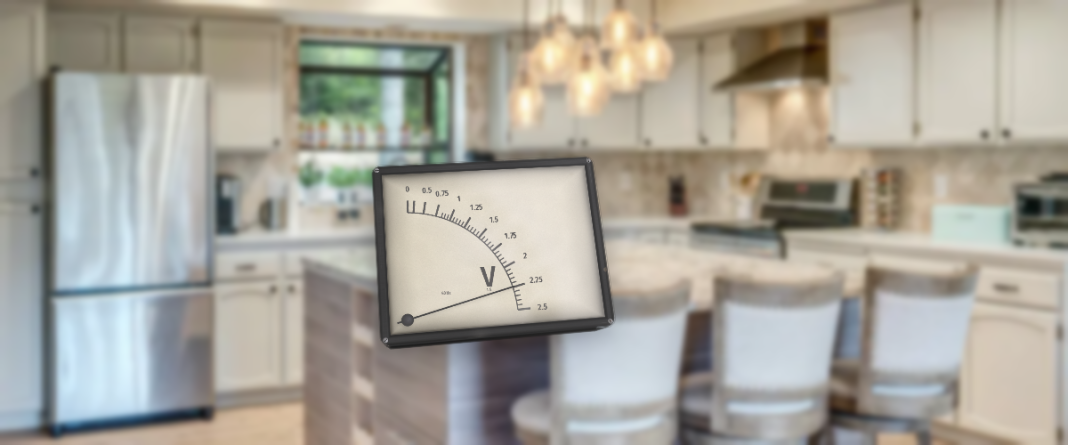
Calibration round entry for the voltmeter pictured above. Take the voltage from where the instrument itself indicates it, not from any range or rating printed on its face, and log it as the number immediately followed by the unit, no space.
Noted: 2.25V
